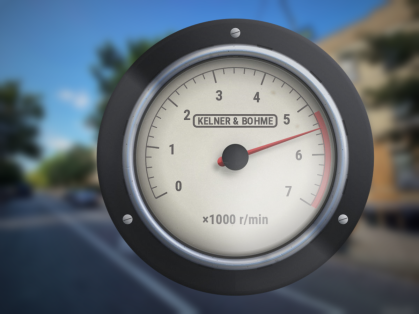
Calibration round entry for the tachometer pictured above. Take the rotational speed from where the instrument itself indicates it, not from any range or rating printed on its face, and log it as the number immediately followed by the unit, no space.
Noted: 5500rpm
